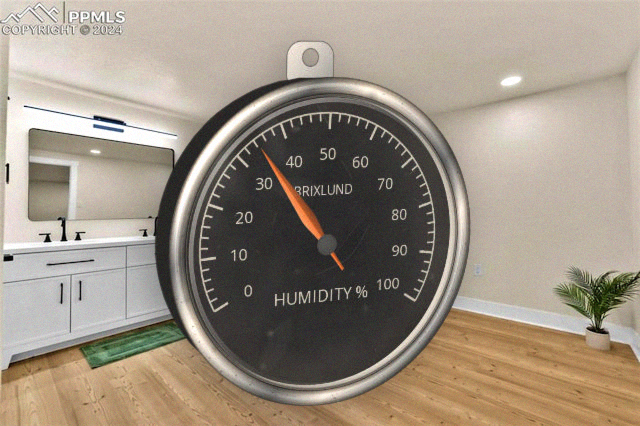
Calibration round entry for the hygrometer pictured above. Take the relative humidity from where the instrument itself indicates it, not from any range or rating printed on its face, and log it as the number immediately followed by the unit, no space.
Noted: 34%
